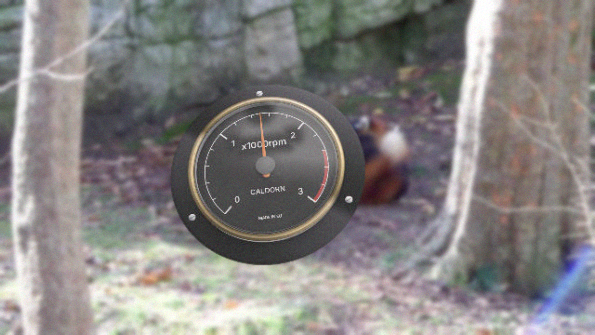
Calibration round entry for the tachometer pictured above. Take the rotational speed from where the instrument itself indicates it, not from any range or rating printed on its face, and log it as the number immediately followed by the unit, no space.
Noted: 1500rpm
